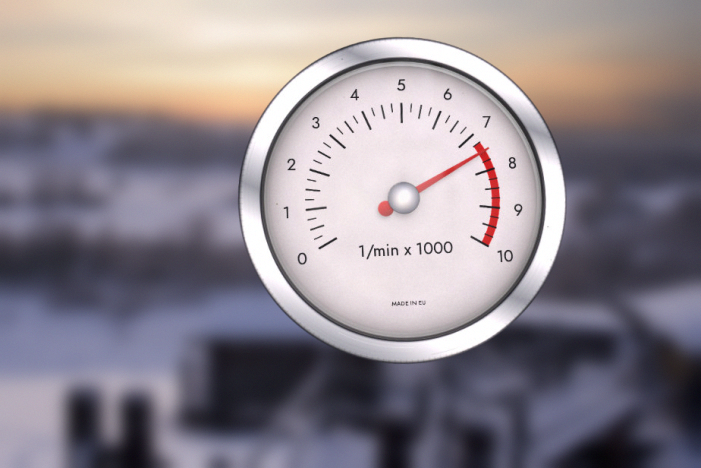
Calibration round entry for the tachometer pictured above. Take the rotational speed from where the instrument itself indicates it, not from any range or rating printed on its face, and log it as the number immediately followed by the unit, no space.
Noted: 7500rpm
